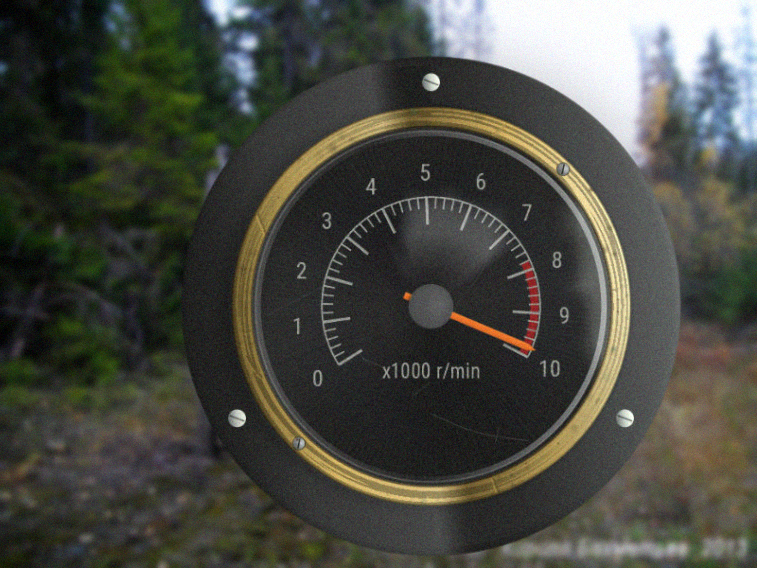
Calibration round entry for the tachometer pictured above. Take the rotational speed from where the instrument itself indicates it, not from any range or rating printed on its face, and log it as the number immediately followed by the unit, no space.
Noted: 9800rpm
